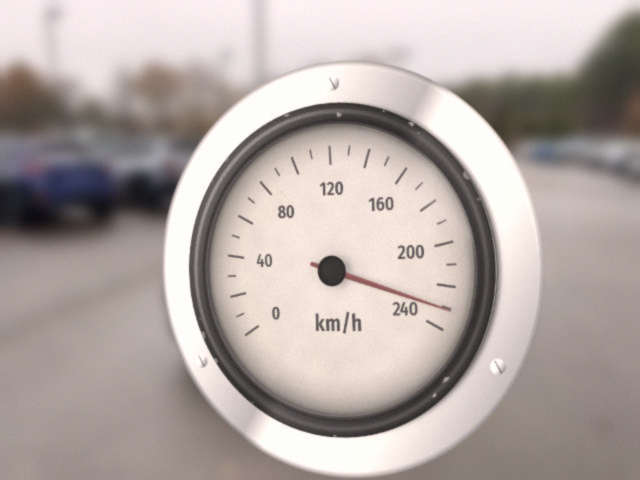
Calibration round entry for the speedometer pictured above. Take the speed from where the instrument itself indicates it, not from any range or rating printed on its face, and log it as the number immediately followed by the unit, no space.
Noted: 230km/h
